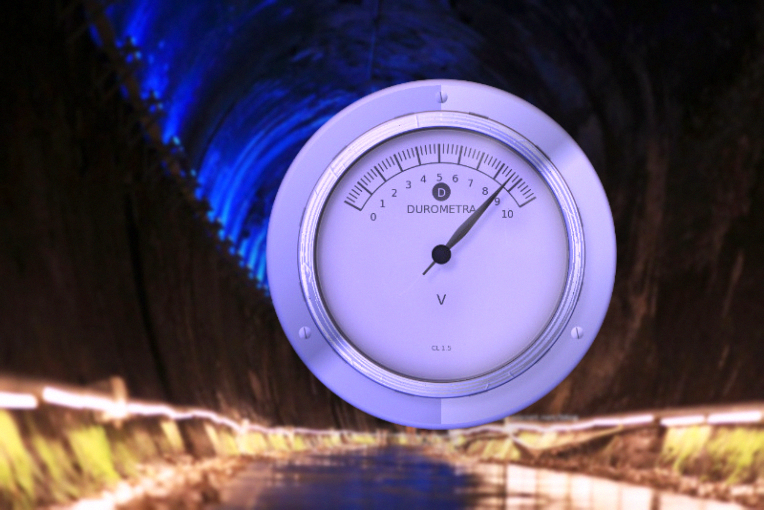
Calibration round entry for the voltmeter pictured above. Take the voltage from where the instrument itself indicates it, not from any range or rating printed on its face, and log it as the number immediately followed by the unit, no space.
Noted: 8.6V
